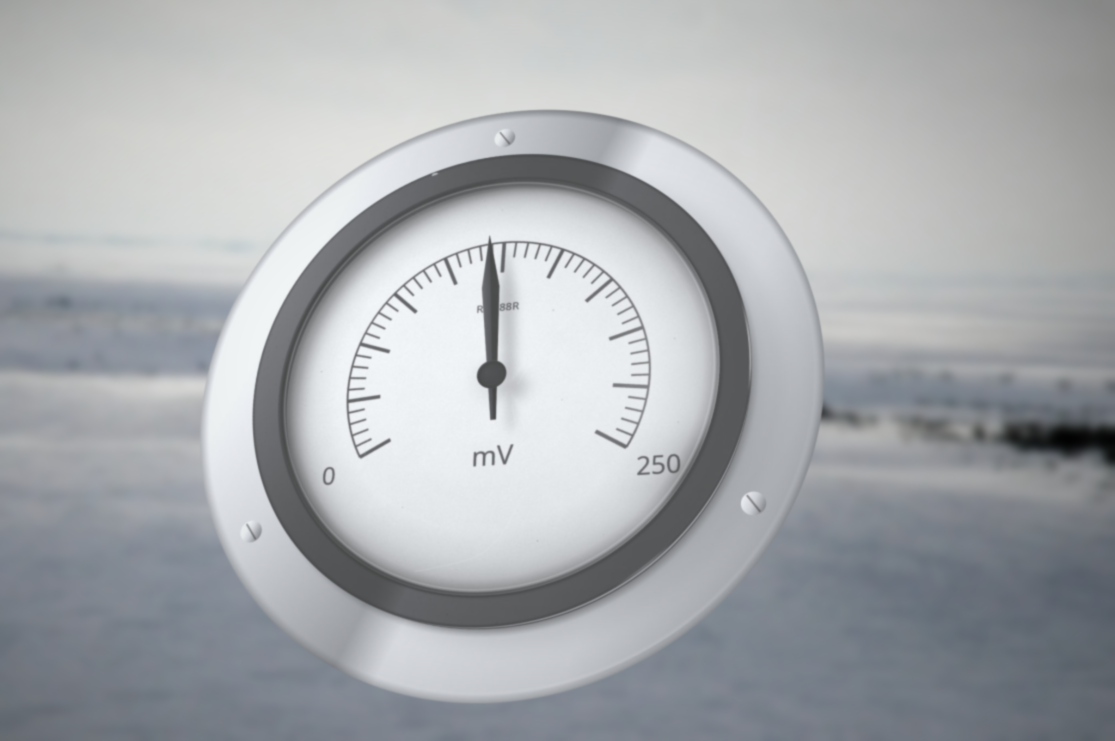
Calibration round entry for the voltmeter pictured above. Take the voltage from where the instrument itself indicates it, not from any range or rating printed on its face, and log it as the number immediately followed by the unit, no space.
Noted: 120mV
